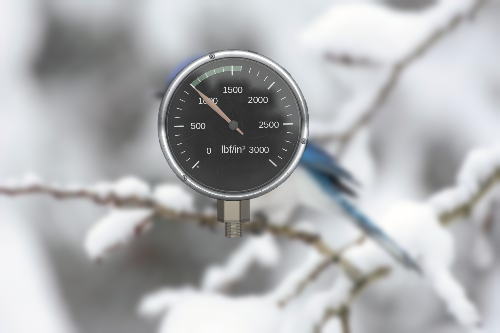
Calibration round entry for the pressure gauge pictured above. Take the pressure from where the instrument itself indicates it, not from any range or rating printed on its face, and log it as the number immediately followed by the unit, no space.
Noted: 1000psi
